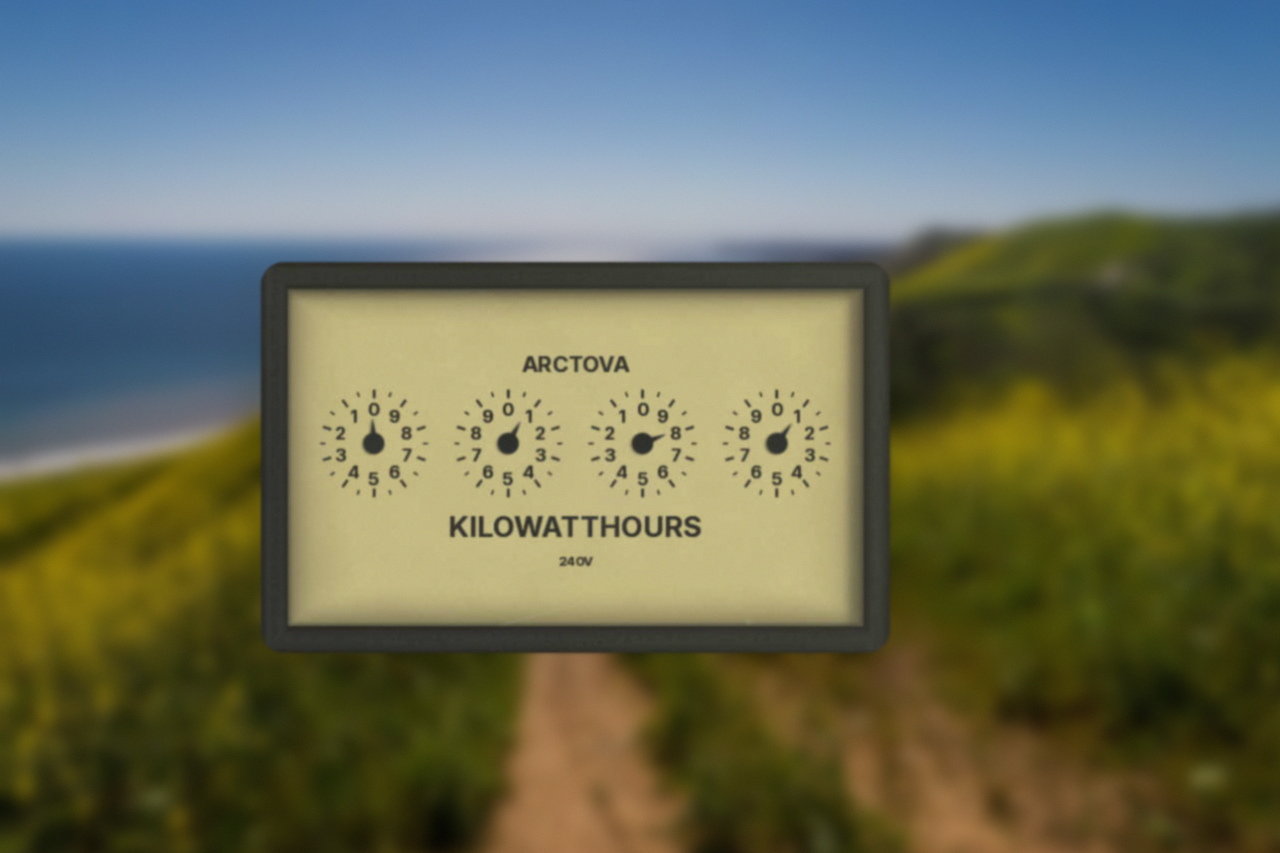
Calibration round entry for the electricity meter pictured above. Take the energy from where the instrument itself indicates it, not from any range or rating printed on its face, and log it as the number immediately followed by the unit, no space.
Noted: 81kWh
